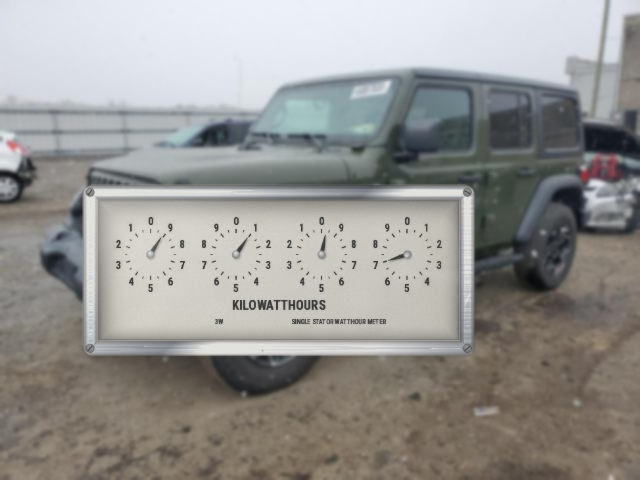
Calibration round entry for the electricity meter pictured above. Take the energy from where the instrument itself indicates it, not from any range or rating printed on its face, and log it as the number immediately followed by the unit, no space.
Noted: 9097kWh
